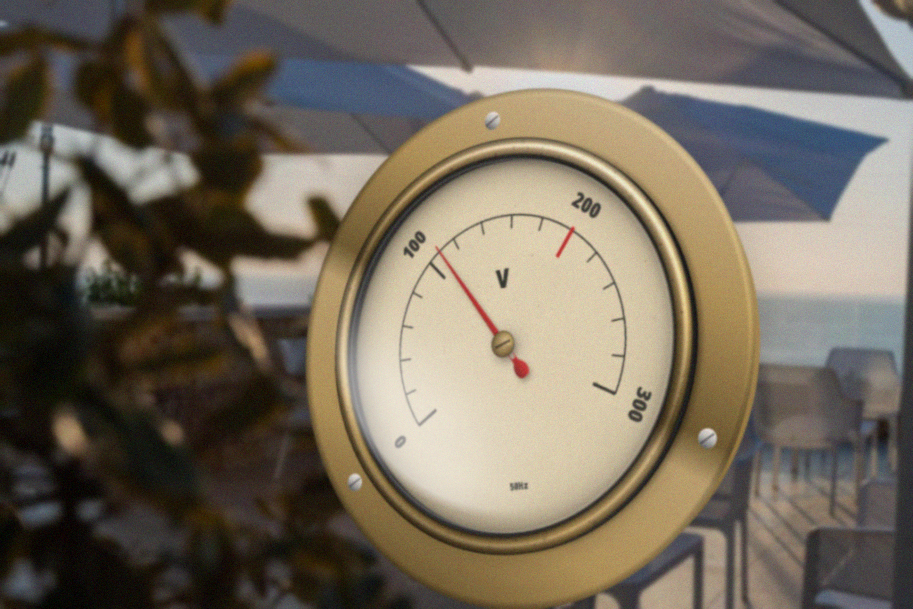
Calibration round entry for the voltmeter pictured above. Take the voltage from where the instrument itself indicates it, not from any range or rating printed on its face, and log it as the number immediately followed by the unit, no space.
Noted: 110V
